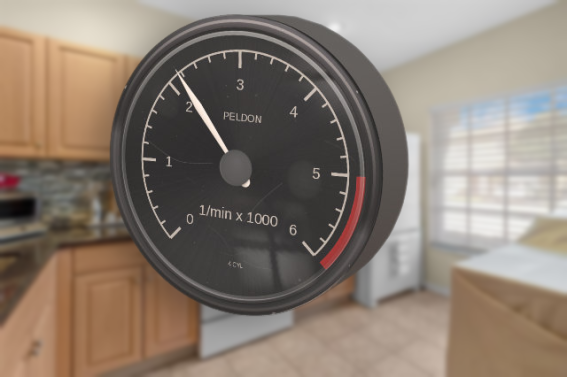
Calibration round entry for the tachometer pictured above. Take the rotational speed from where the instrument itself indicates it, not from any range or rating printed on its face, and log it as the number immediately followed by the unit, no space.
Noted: 2200rpm
